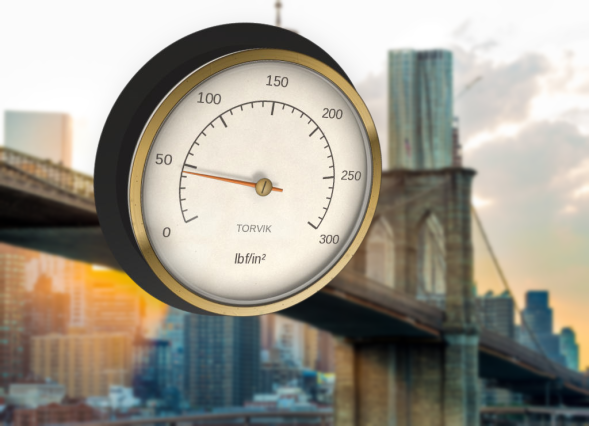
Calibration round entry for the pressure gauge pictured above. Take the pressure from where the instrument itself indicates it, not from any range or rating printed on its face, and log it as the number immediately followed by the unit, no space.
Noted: 45psi
